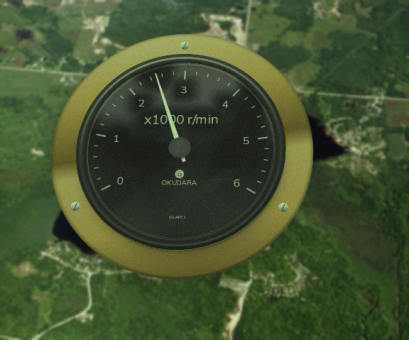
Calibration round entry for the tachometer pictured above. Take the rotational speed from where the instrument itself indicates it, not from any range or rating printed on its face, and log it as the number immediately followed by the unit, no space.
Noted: 2500rpm
